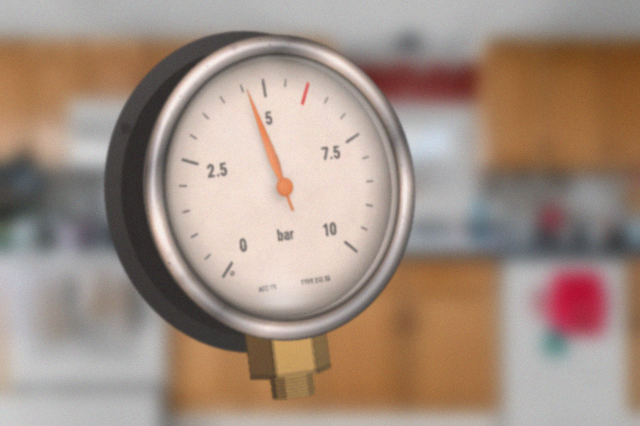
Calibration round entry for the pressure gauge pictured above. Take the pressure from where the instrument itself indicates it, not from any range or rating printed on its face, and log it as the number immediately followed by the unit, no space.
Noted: 4.5bar
